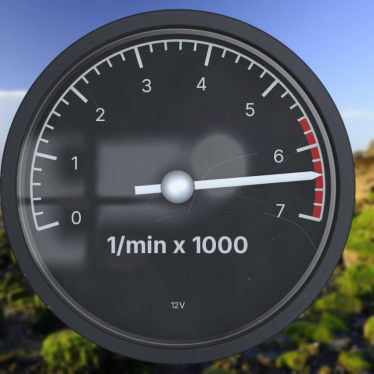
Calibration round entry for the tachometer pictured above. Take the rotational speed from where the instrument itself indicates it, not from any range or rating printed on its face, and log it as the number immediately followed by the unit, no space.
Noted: 6400rpm
